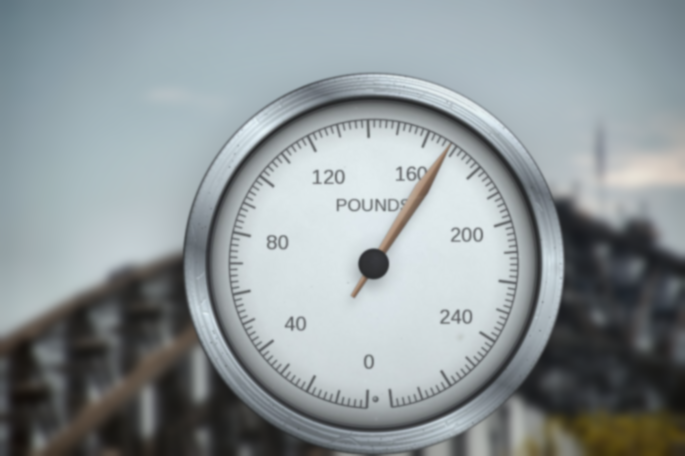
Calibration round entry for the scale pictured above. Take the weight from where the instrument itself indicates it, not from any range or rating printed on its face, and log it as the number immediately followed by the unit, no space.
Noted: 168lb
